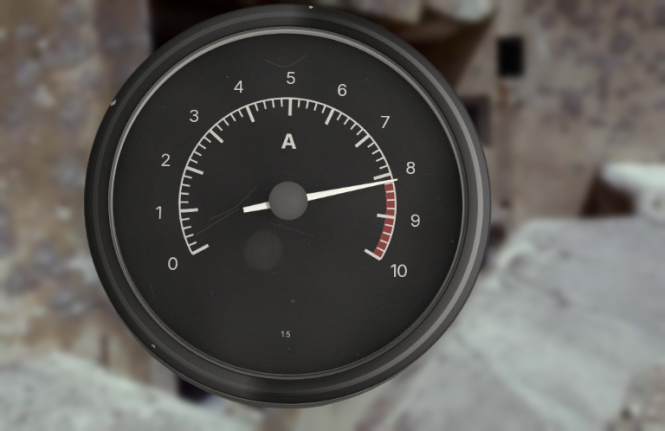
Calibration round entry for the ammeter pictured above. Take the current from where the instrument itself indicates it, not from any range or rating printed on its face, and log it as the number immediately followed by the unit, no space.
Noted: 8.2A
